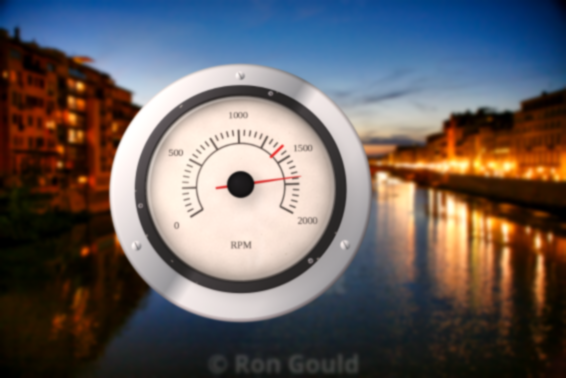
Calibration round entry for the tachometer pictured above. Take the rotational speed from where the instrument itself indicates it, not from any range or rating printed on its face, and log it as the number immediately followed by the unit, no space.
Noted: 1700rpm
